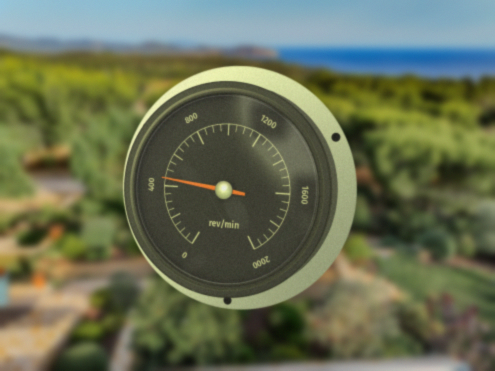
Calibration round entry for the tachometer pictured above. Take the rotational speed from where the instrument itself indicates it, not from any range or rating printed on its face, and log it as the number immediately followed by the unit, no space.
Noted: 450rpm
